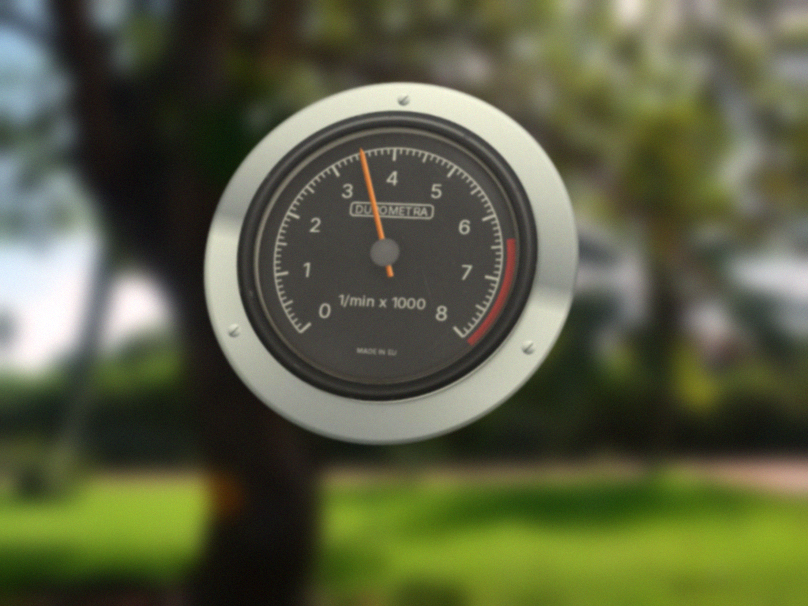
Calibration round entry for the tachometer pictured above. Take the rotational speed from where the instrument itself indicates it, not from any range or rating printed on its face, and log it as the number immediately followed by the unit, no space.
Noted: 3500rpm
